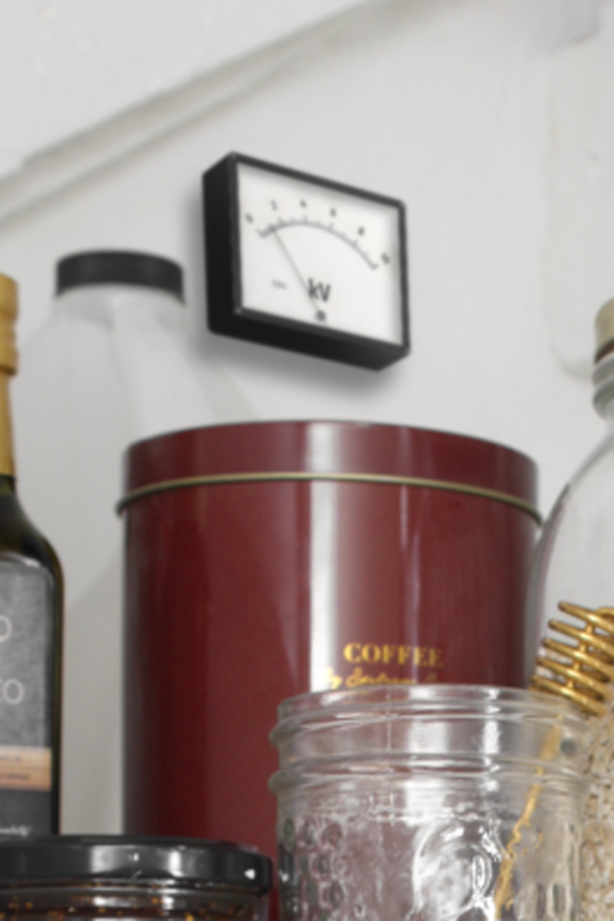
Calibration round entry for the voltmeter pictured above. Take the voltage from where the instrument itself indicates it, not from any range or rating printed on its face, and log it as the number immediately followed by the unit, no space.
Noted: 1kV
